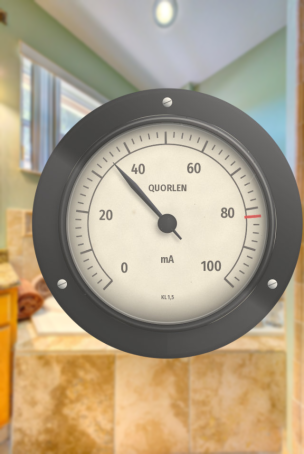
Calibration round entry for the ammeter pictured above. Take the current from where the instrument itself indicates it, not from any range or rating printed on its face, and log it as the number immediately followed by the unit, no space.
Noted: 35mA
